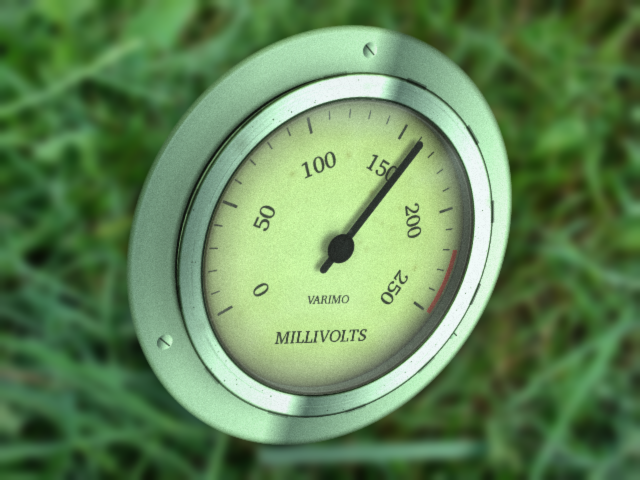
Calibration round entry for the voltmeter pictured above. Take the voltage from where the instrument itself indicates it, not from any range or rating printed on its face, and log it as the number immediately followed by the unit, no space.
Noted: 160mV
